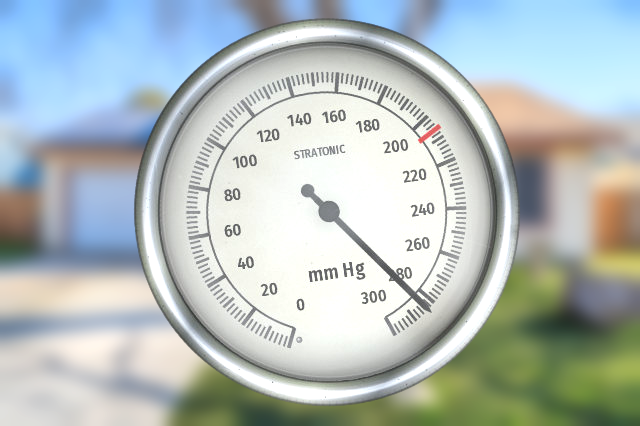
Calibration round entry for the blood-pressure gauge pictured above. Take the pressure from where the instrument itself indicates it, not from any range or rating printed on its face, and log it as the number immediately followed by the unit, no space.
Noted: 284mmHg
